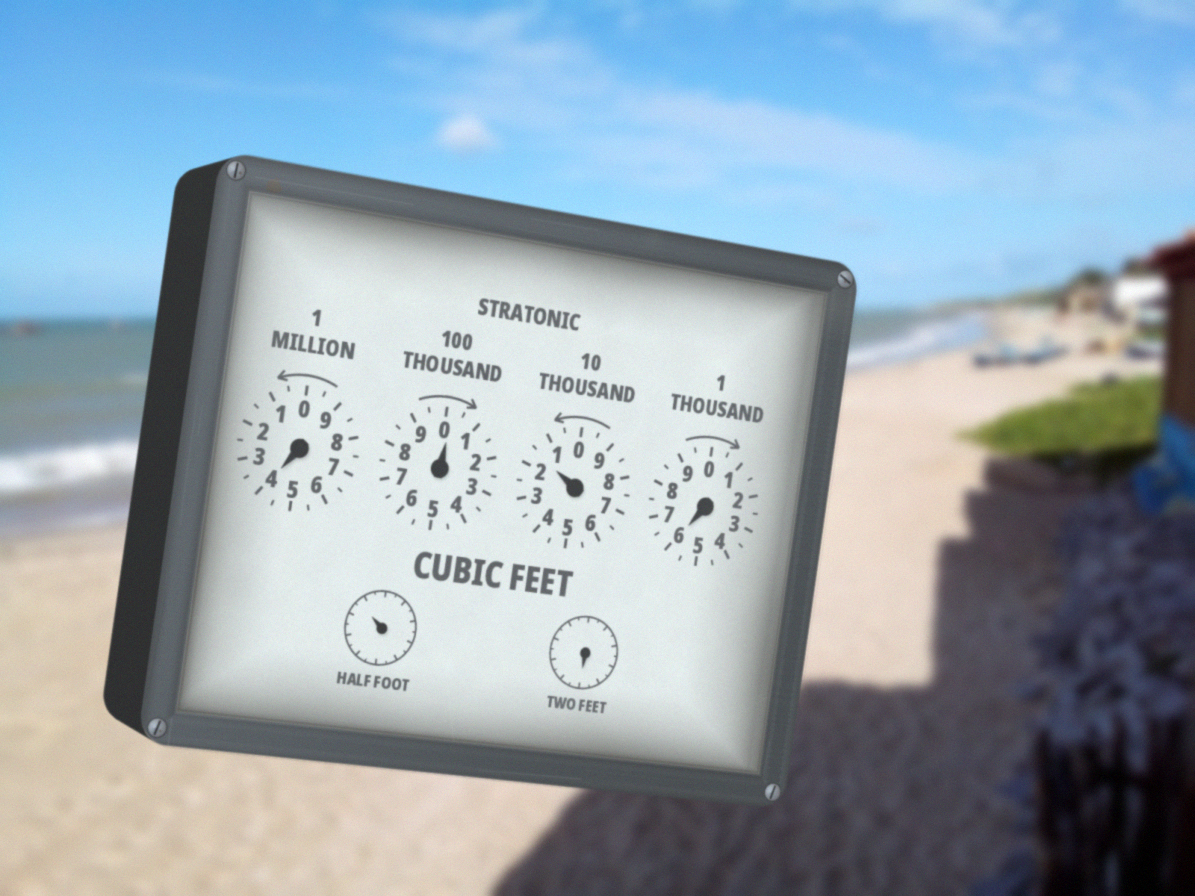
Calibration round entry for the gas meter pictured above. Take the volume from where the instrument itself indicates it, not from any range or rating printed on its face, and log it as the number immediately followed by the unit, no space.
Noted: 401600ft³
